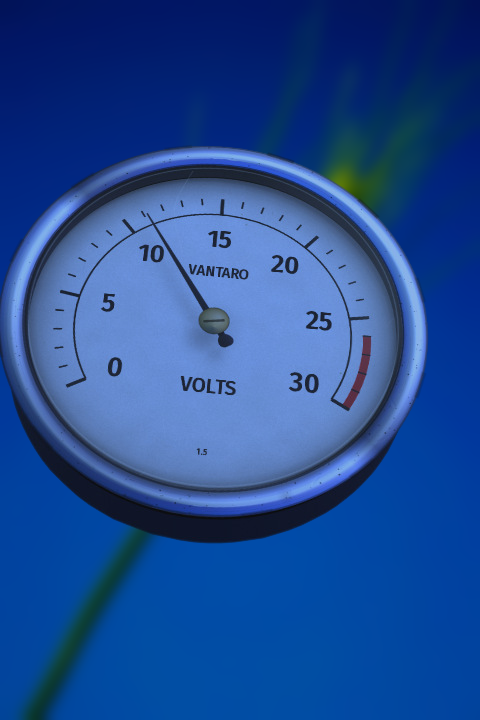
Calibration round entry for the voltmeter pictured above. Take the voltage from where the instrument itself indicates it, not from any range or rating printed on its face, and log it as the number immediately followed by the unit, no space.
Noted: 11V
